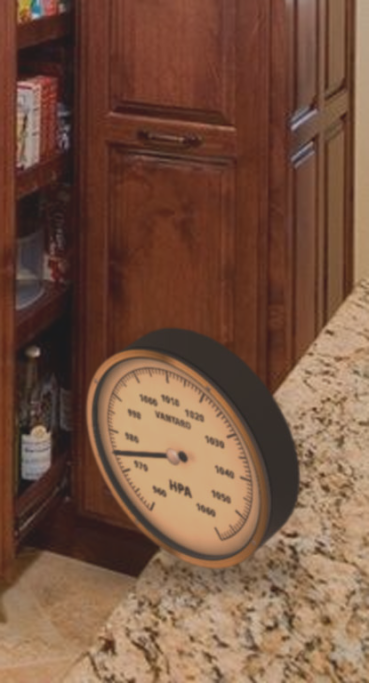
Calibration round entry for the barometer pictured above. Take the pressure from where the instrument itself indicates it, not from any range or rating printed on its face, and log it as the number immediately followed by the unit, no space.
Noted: 975hPa
